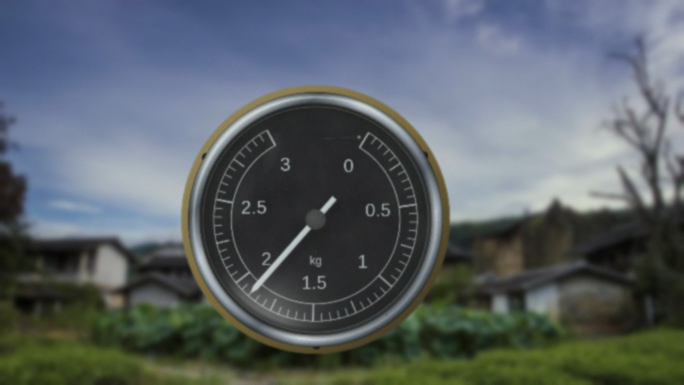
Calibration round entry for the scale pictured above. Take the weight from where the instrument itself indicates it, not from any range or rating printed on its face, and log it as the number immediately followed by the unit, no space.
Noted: 1.9kg
